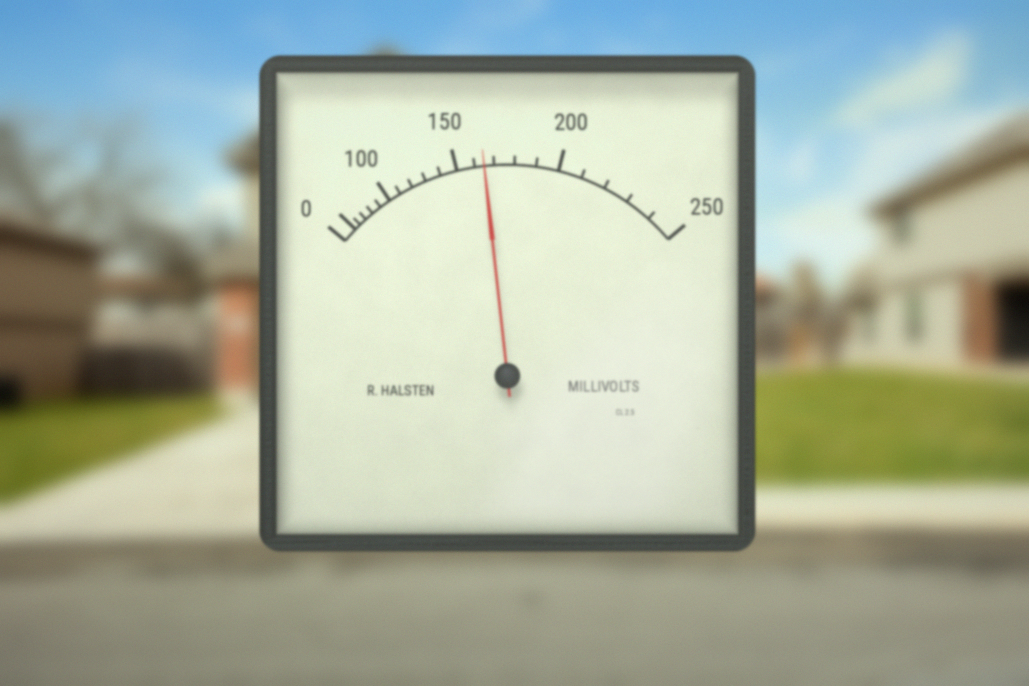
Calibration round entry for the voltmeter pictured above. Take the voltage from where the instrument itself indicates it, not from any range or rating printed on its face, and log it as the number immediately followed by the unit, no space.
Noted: 165mV
